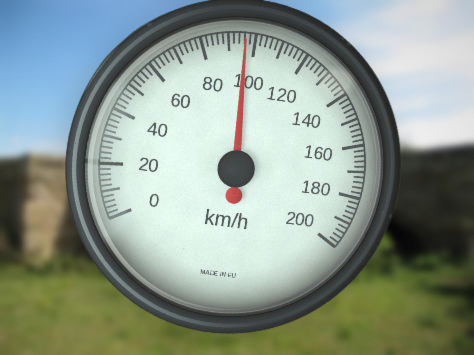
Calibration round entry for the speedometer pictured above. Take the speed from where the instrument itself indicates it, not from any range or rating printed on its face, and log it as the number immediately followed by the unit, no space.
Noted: 96km/h
